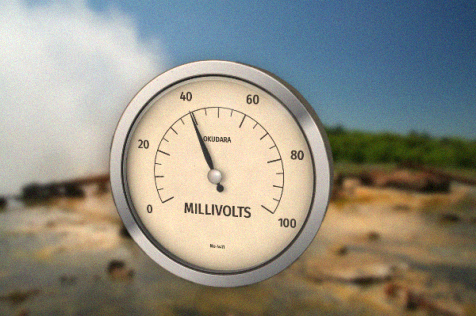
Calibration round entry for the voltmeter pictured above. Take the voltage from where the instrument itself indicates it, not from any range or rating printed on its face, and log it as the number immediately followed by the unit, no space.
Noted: 40mV
